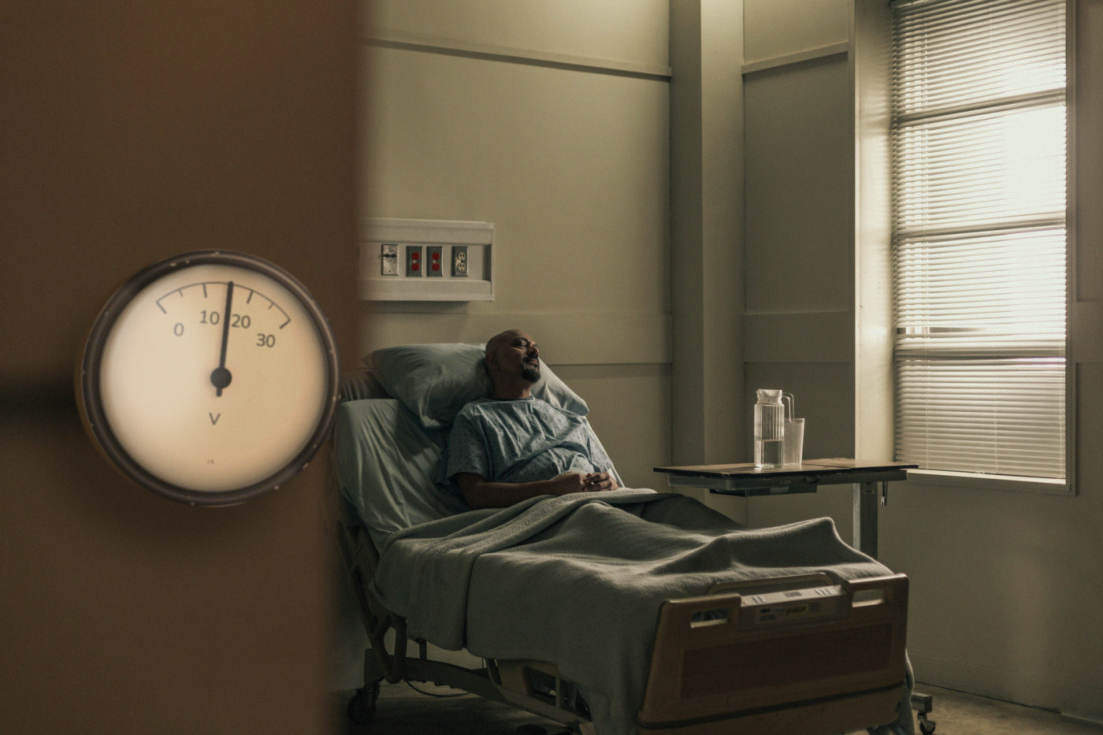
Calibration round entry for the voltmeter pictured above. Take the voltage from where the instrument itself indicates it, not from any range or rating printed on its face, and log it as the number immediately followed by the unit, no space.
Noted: 15V
